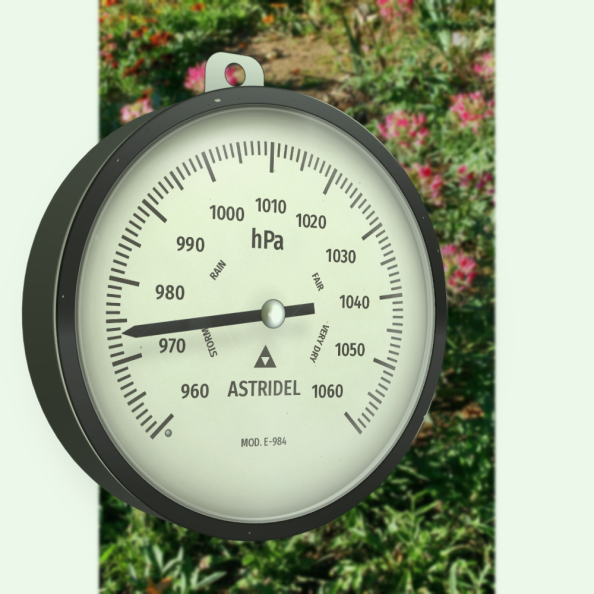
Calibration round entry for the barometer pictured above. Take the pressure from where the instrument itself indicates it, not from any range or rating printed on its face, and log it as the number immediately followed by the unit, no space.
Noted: 973.5hPa
